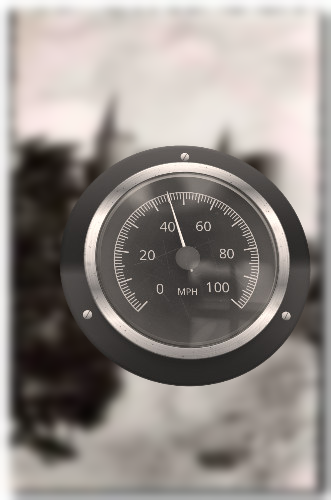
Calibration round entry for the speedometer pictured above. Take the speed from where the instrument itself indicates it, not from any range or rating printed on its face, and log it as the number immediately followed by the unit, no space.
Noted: 45mph
